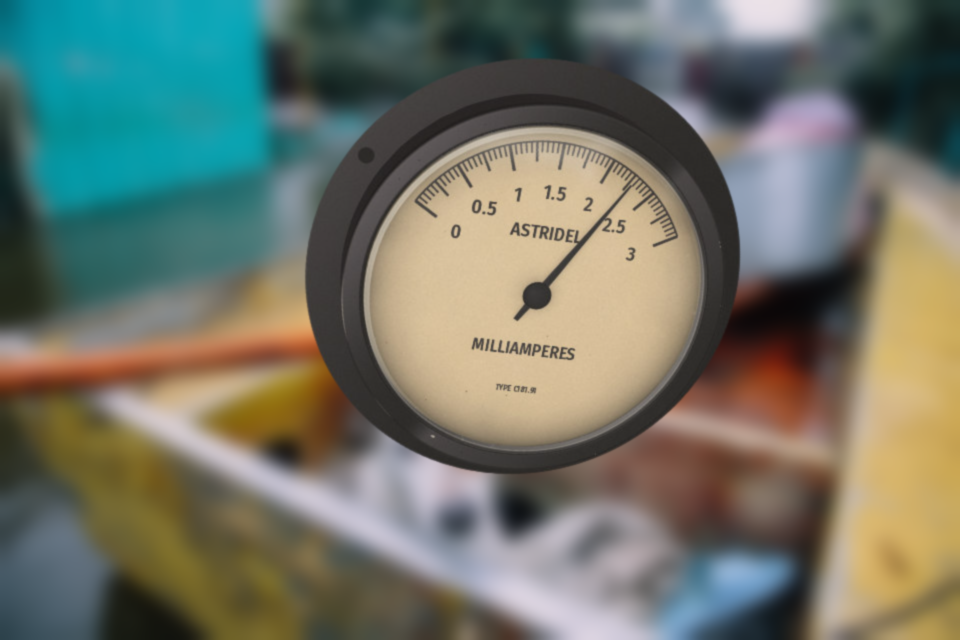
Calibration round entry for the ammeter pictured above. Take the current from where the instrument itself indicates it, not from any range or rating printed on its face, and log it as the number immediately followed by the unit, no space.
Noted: 2.25mA
